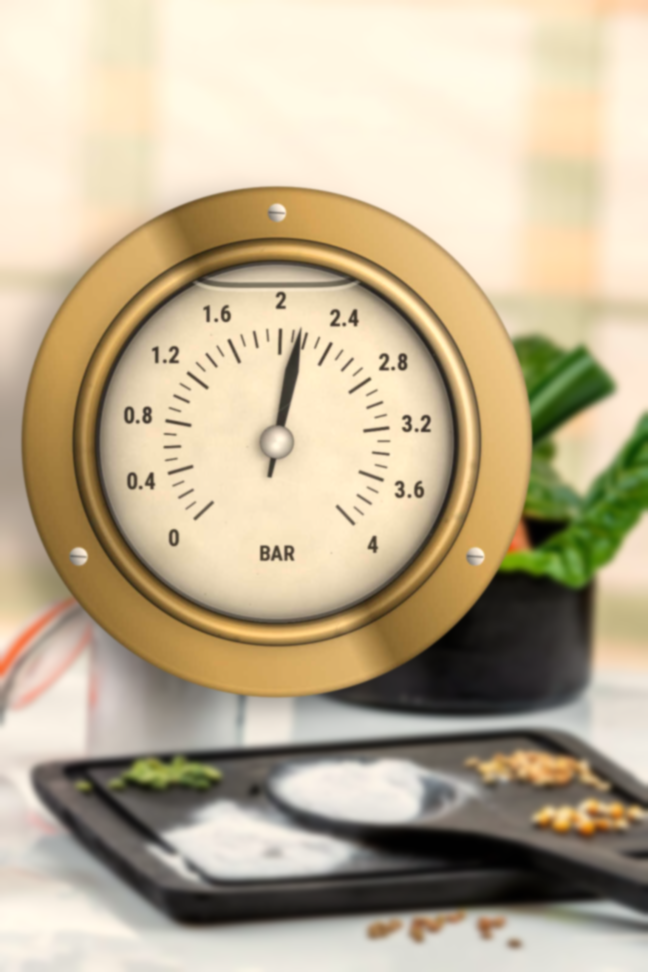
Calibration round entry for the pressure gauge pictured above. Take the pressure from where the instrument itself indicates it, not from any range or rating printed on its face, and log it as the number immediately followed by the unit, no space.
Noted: 2.15bar
